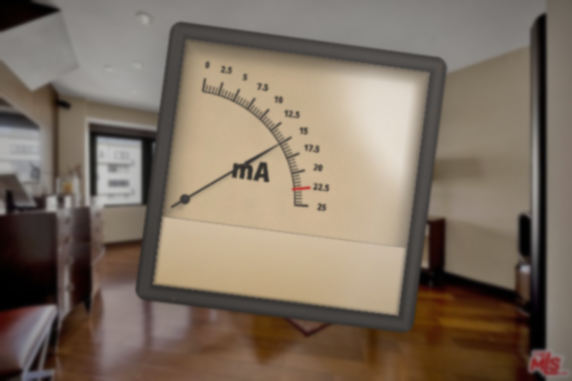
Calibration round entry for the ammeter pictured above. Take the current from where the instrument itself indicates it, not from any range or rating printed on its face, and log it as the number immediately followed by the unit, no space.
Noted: 15mA
